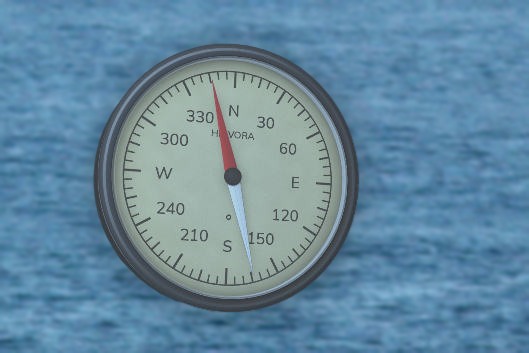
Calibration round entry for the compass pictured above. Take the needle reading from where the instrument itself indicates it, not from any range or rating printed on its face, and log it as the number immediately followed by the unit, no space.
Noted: 345°
